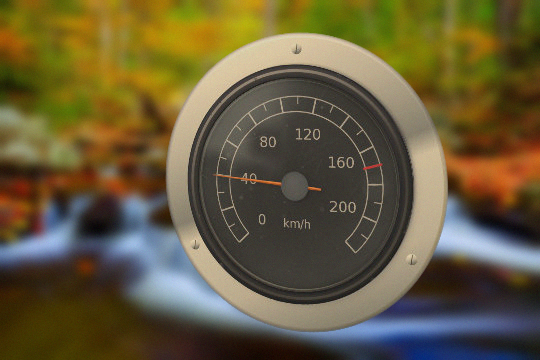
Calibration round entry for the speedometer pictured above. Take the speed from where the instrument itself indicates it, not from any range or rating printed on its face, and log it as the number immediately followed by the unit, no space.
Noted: 40km/h
